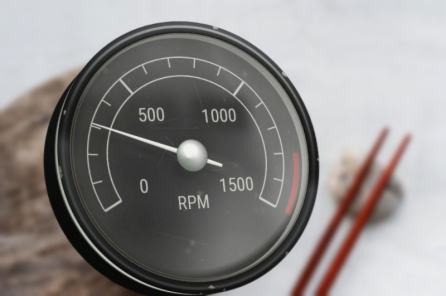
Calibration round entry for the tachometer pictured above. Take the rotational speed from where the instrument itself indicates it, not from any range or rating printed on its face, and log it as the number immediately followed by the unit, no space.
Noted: 300rpm
